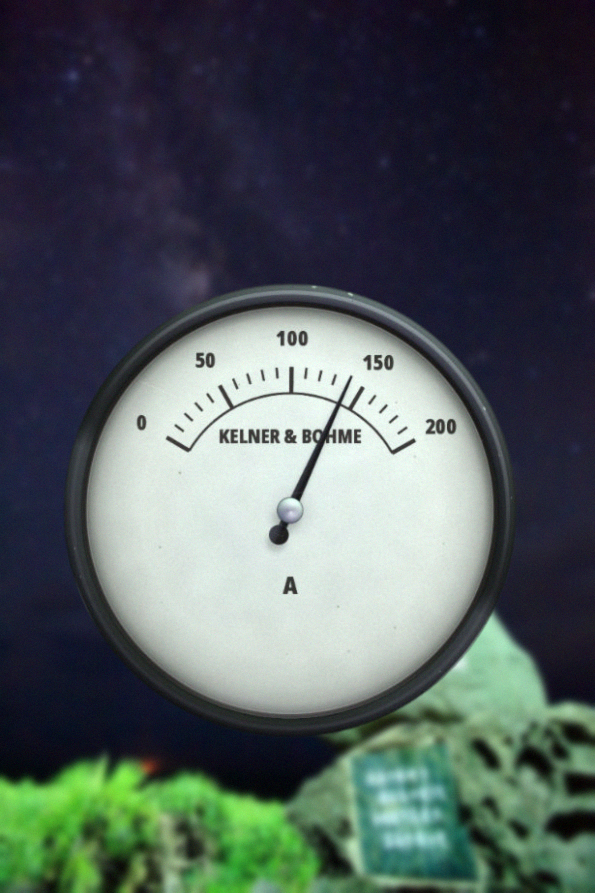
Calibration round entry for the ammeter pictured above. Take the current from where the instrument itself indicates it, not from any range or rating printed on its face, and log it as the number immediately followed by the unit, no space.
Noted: 140A
